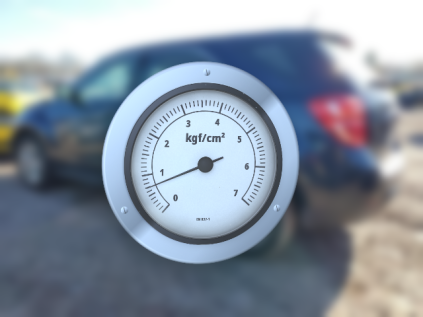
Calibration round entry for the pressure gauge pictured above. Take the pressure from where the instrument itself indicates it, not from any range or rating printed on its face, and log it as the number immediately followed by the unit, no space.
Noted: 0.7kg/cm²
